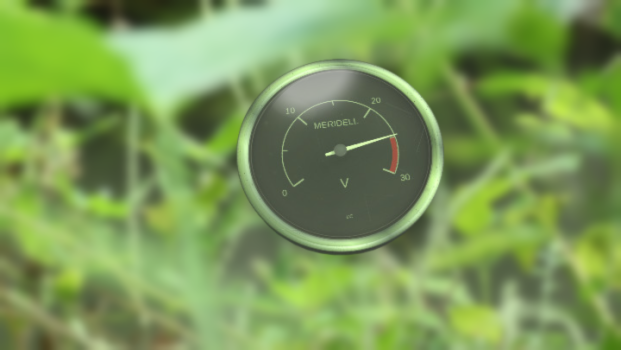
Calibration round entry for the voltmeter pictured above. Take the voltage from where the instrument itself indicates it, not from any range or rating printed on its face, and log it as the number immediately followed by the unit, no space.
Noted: 25V
